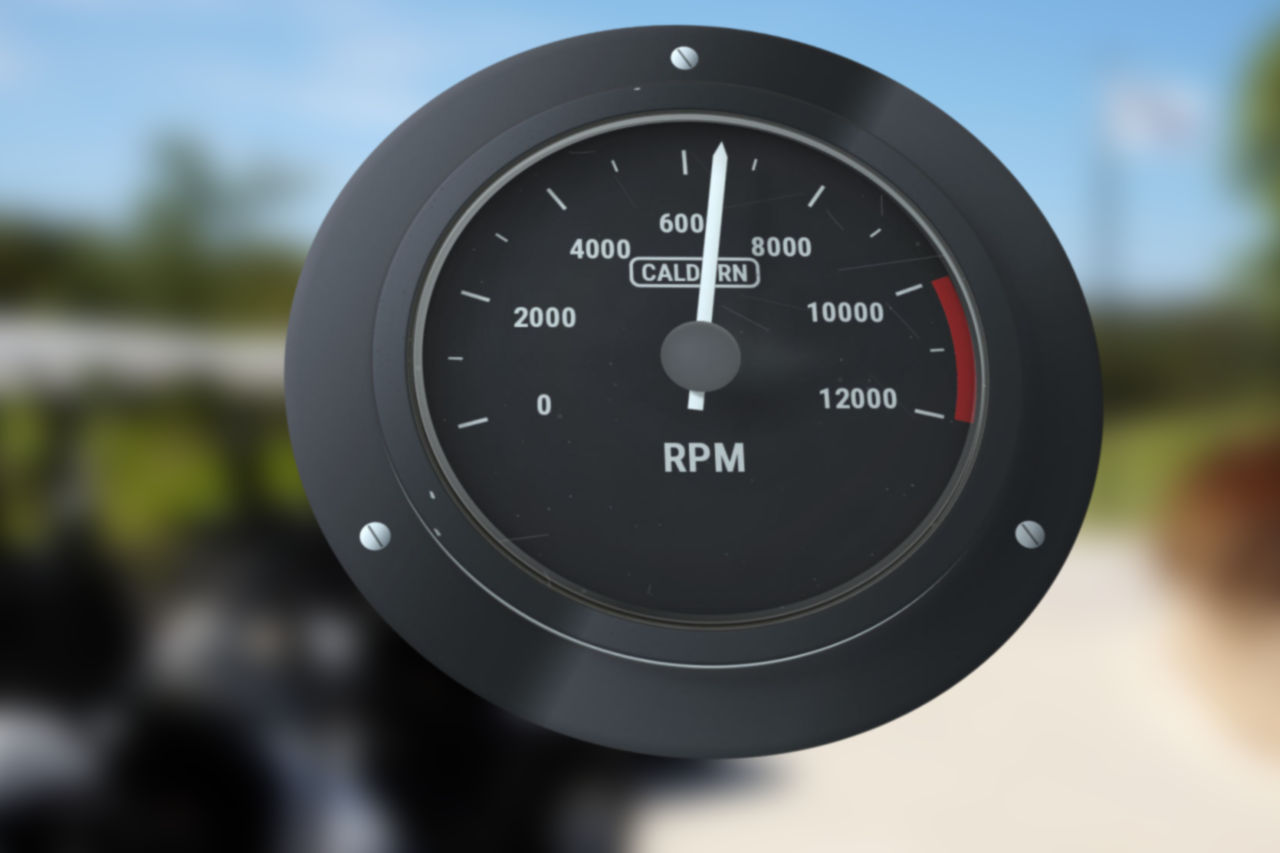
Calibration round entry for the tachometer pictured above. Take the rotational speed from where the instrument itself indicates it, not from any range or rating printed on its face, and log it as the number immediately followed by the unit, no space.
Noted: 6500rpm
